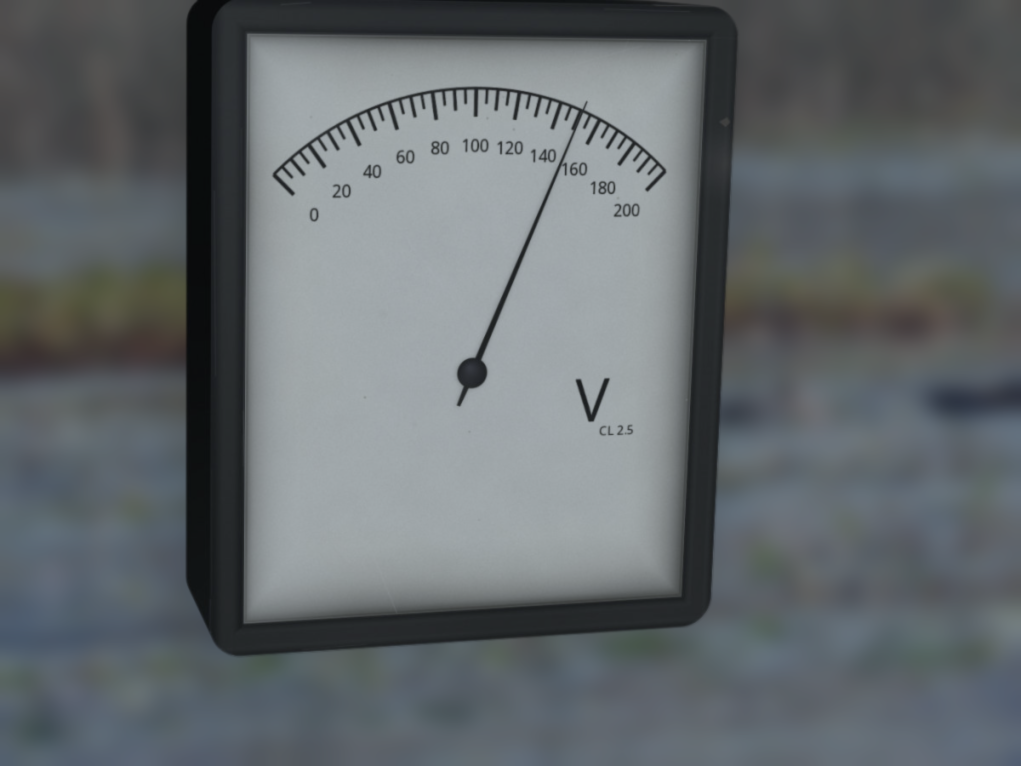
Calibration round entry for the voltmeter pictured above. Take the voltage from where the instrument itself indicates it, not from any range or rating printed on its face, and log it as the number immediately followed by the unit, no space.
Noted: 150V
